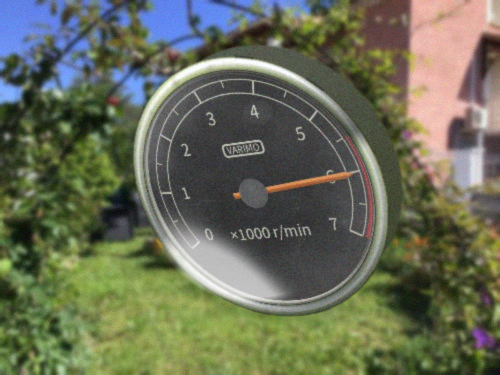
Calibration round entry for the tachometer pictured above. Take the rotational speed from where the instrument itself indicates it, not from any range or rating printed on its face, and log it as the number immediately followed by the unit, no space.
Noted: 6000rpm
